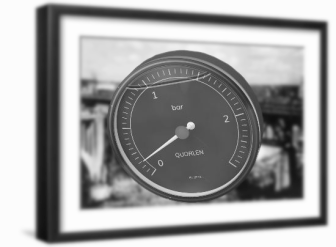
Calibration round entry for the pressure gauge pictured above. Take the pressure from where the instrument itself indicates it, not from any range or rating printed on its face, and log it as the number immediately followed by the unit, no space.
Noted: 0.15bar
